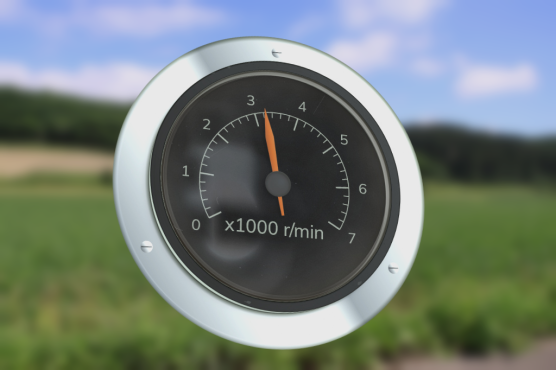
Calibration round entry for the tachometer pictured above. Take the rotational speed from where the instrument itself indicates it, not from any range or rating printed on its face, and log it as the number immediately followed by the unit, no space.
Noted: 3200rpm
